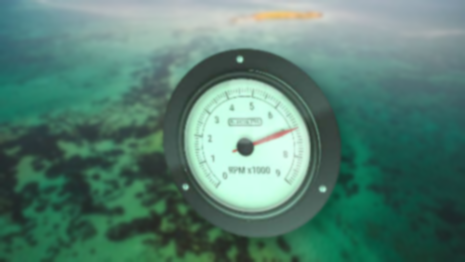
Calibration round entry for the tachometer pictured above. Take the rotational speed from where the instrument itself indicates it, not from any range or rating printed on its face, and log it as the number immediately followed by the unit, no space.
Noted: 7000rpm
